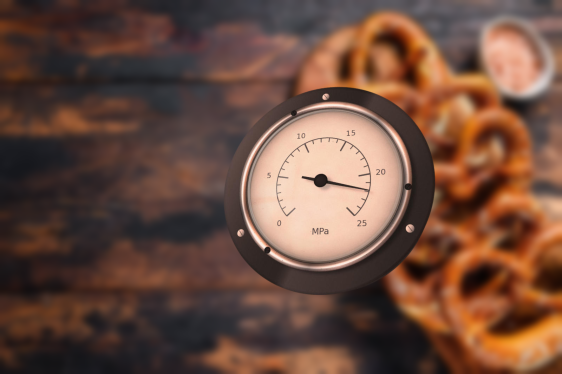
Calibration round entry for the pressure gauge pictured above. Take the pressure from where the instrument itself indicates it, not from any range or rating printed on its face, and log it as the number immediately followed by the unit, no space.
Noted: 22MPa
